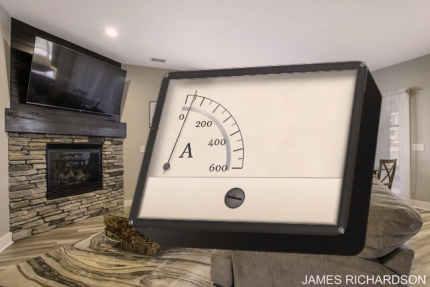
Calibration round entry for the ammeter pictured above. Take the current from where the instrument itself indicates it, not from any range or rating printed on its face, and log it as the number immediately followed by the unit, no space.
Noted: 50A
